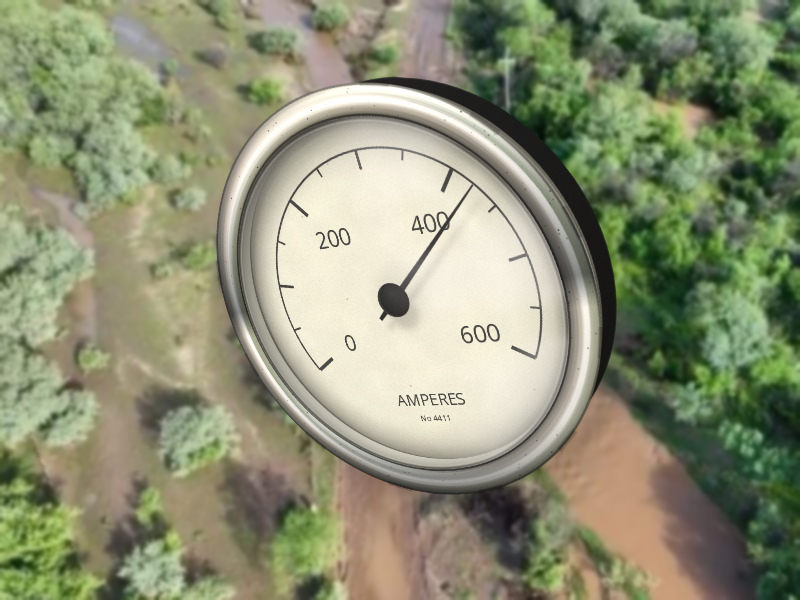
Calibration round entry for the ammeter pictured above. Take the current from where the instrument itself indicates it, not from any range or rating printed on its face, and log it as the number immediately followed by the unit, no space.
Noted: 425A
